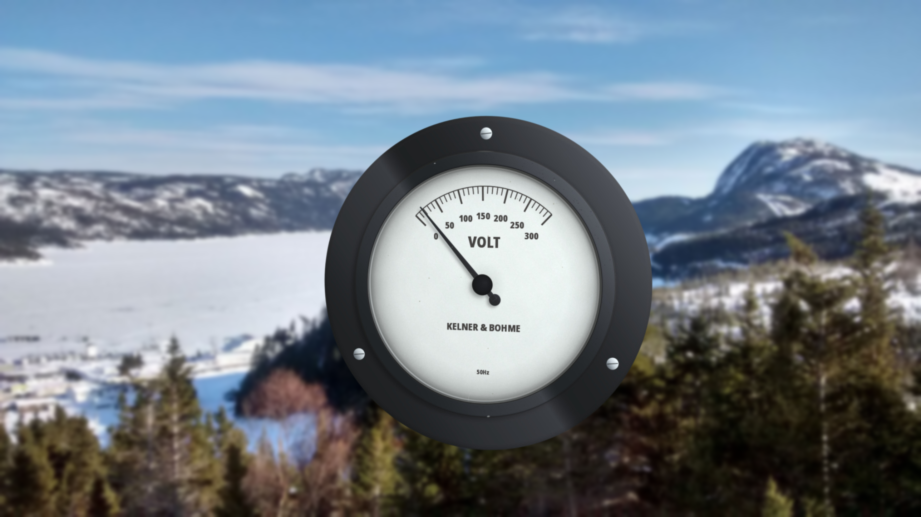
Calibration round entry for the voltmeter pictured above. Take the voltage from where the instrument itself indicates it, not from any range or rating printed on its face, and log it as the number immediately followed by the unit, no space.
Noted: 20V
